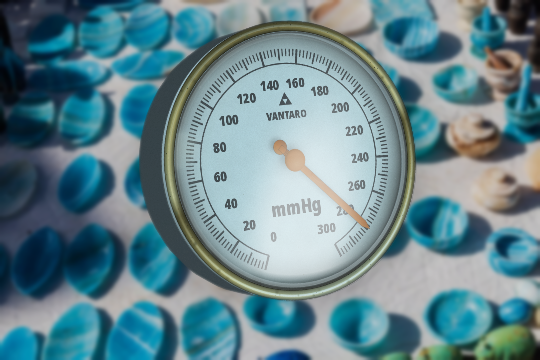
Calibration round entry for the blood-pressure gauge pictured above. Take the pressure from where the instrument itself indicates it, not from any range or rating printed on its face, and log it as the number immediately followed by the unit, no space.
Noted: 280mmHg
